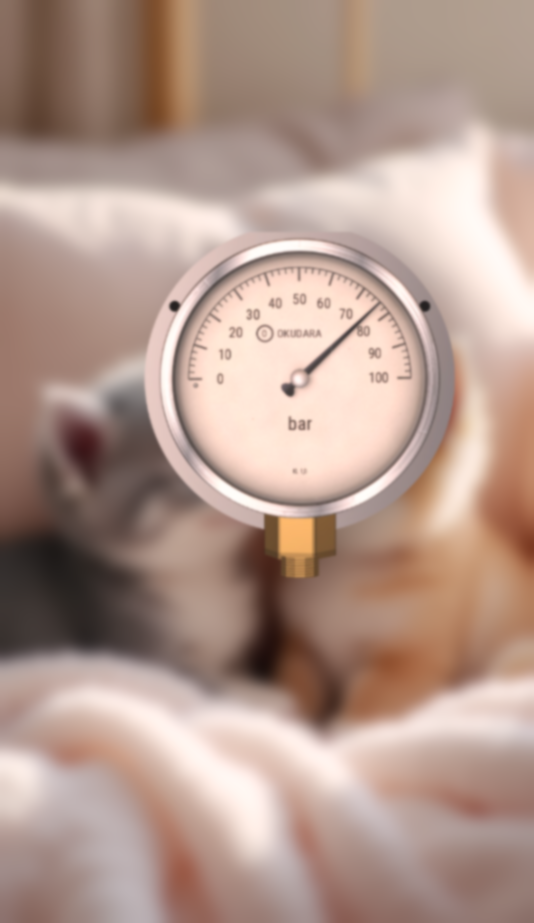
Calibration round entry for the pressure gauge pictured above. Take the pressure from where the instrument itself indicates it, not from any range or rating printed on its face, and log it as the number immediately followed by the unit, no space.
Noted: 76bar
